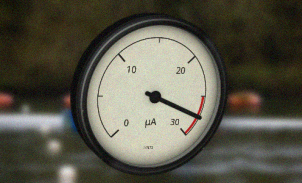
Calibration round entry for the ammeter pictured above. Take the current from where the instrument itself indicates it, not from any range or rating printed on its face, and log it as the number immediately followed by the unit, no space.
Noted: 27.5µA
